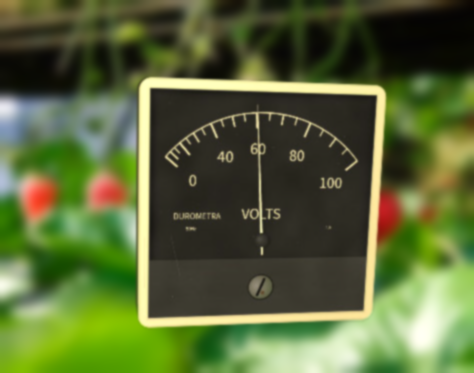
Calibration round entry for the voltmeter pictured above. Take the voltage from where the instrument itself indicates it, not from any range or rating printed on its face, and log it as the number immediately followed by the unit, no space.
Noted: 60V
